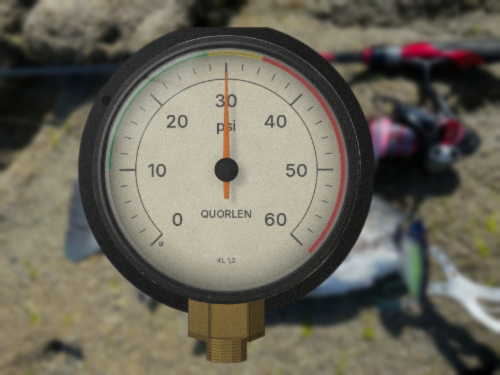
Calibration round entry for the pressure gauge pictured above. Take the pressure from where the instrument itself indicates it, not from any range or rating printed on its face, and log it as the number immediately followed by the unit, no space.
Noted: 30psi
